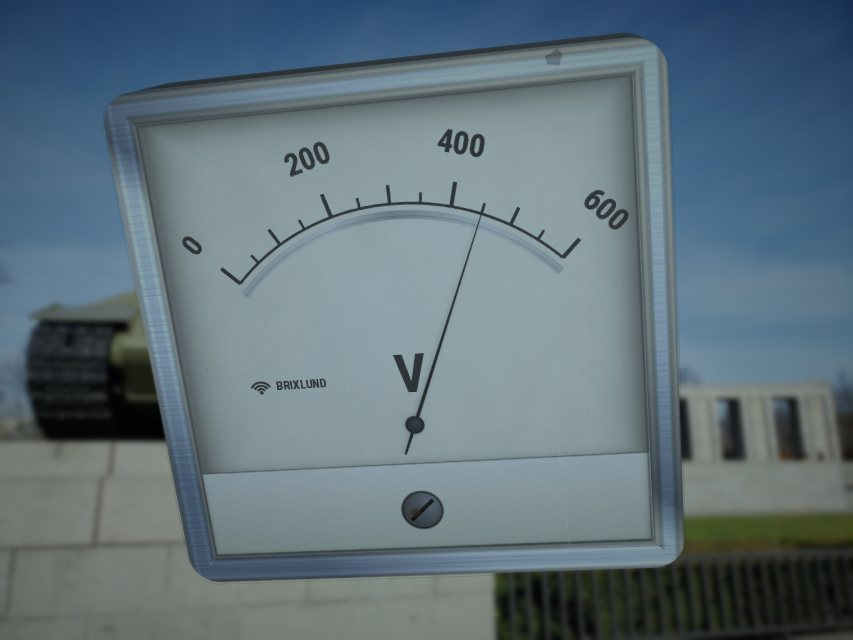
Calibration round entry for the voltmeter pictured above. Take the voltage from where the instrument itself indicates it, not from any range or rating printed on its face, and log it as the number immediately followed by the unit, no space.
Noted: 450V
